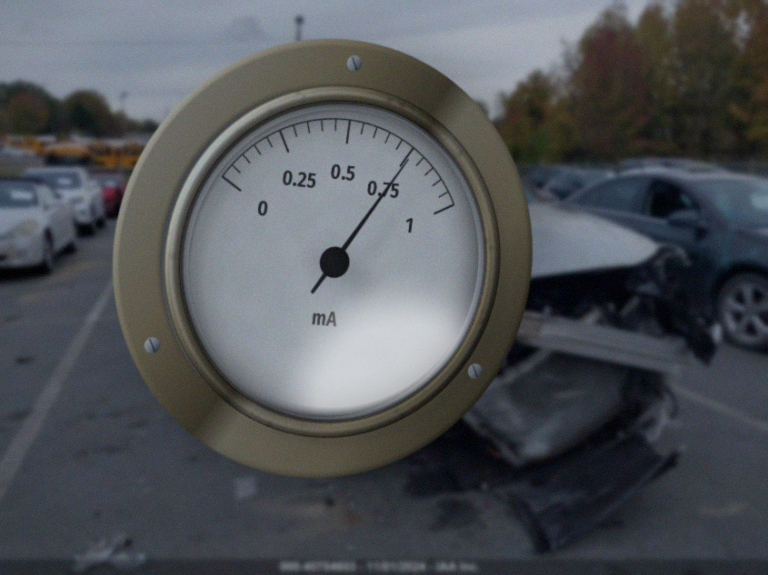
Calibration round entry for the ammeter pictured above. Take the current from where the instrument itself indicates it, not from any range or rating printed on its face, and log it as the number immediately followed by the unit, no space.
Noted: 0.75mA
